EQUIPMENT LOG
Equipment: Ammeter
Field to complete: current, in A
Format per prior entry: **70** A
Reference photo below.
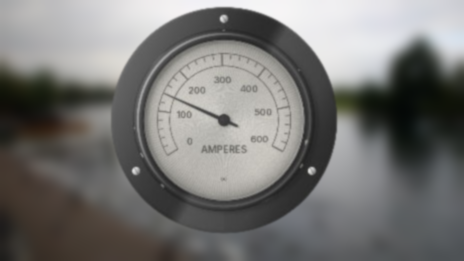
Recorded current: **140** A
